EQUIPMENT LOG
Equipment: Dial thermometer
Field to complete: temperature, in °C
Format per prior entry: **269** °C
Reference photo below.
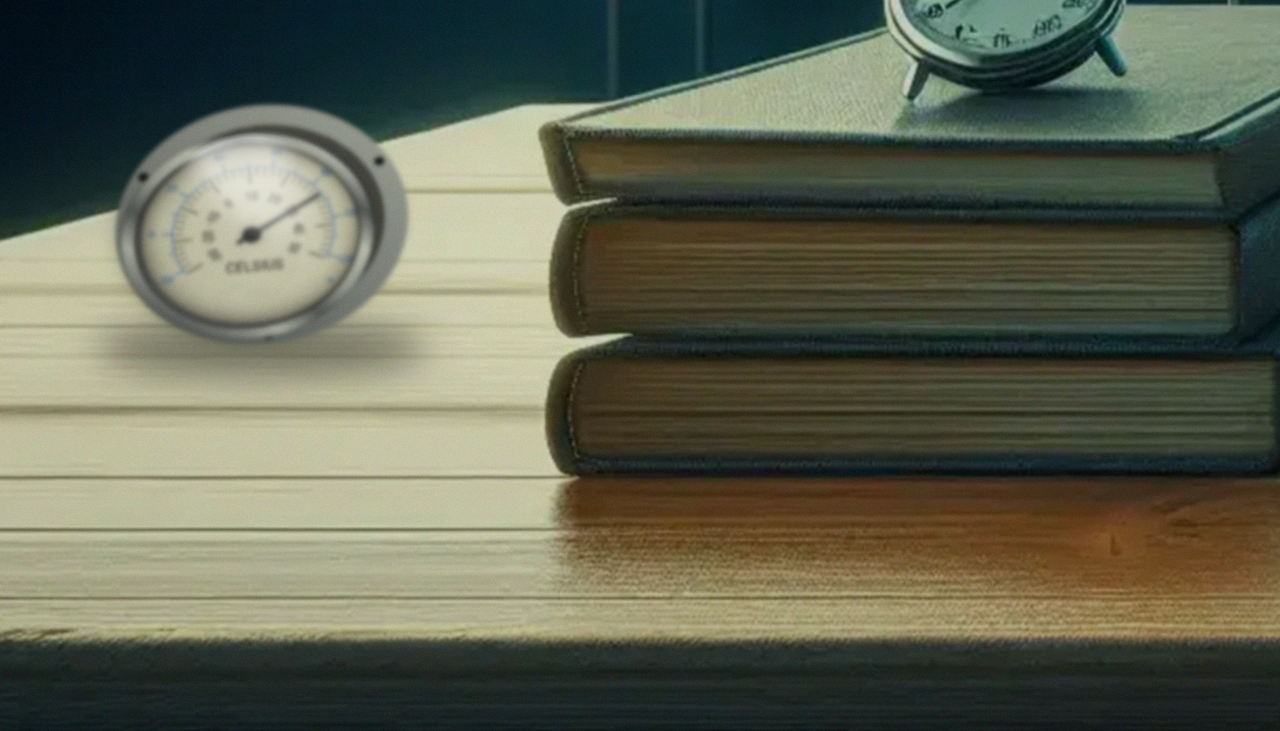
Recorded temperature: **30** °C
